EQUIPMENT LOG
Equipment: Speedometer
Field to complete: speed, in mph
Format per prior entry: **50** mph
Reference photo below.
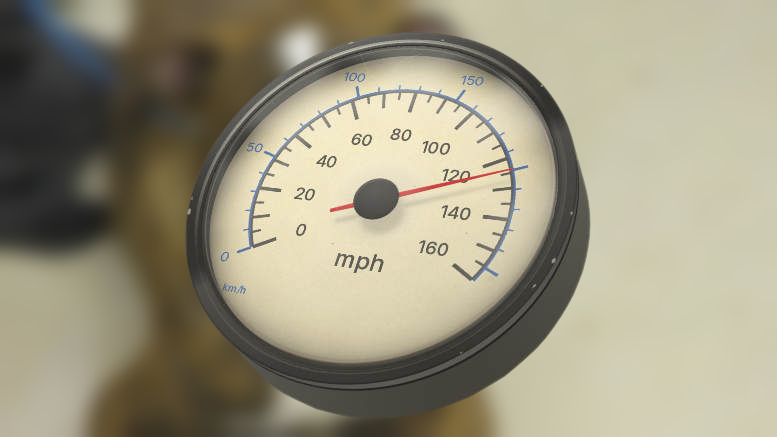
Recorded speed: **125** mph
